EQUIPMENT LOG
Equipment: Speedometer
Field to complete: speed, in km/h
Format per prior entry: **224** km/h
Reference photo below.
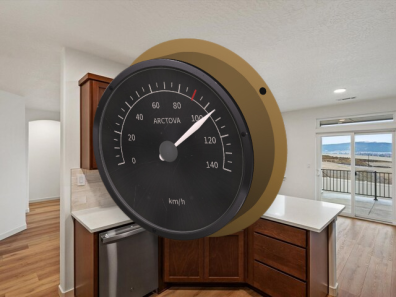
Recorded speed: **105** km/h
